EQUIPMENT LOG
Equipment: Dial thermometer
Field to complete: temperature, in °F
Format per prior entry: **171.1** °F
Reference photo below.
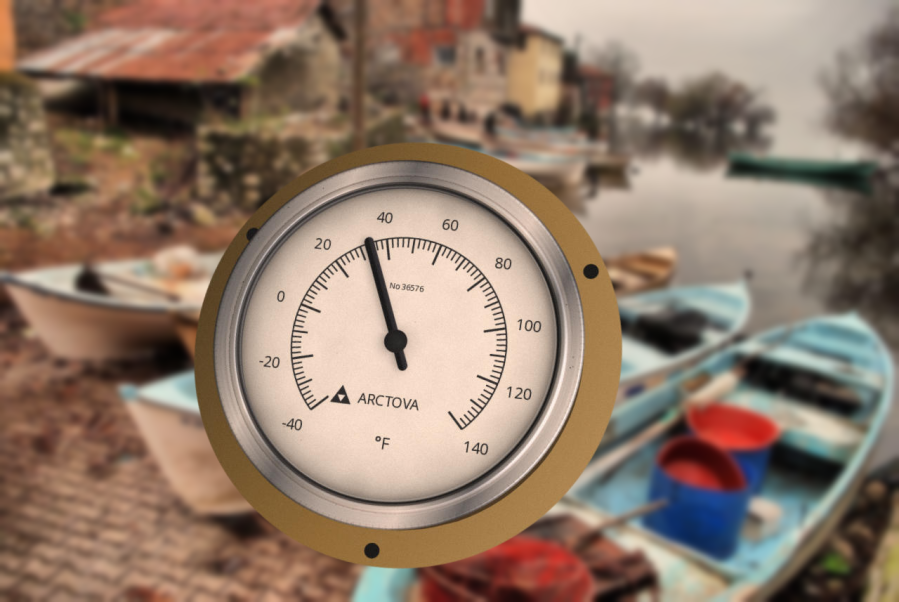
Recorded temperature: **34** °F
